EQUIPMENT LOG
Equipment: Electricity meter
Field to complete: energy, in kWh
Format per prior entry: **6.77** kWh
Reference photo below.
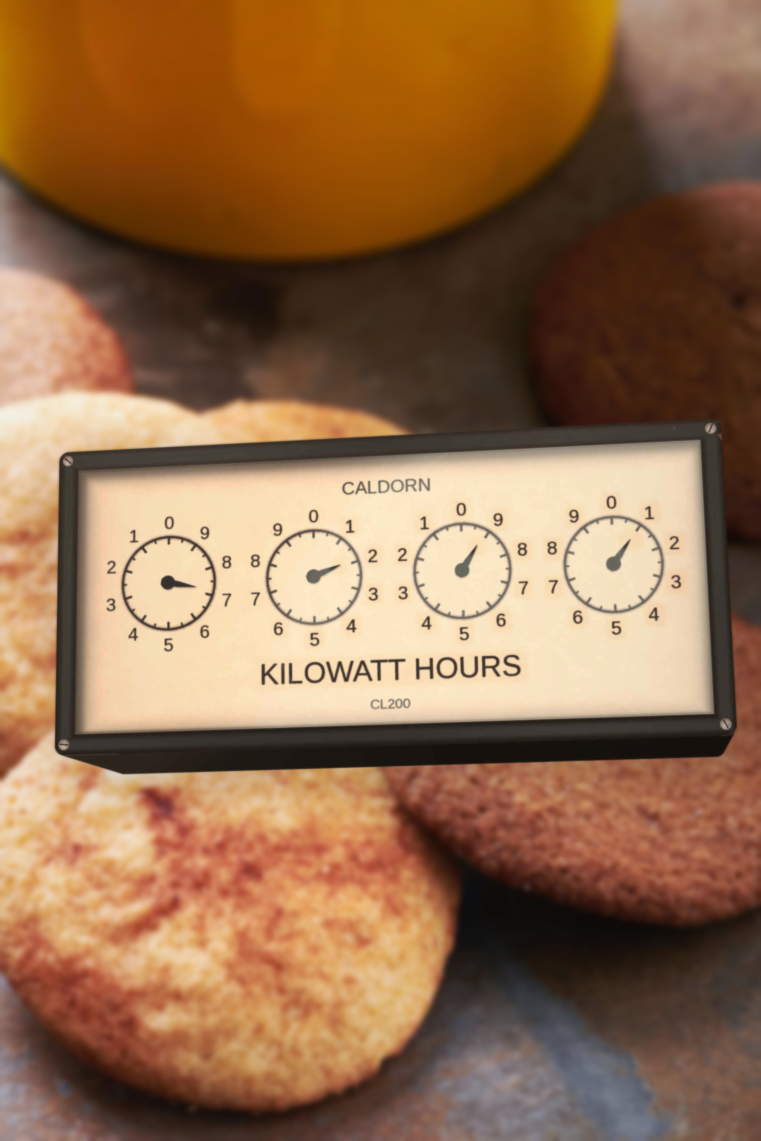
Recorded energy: **7191** kWh
